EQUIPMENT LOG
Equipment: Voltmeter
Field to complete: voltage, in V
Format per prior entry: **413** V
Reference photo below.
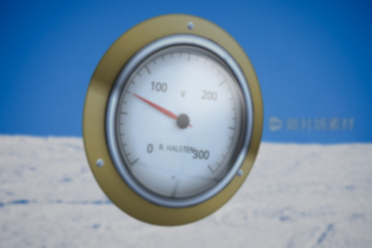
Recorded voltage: **70** V
